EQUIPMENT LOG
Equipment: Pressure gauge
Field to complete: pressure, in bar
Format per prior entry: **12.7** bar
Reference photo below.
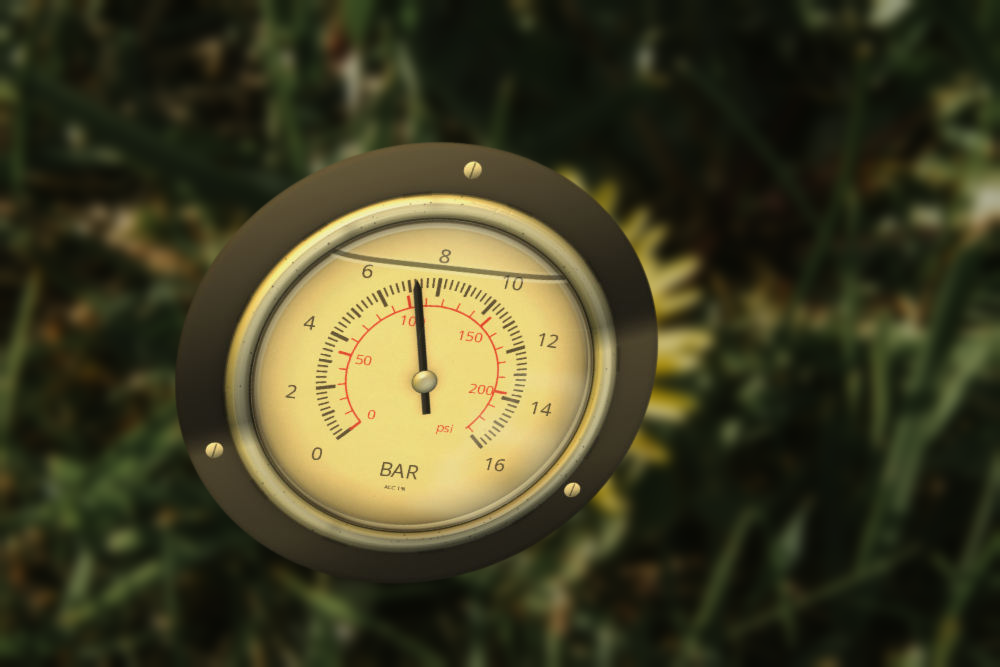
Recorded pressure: **7.2** bar
